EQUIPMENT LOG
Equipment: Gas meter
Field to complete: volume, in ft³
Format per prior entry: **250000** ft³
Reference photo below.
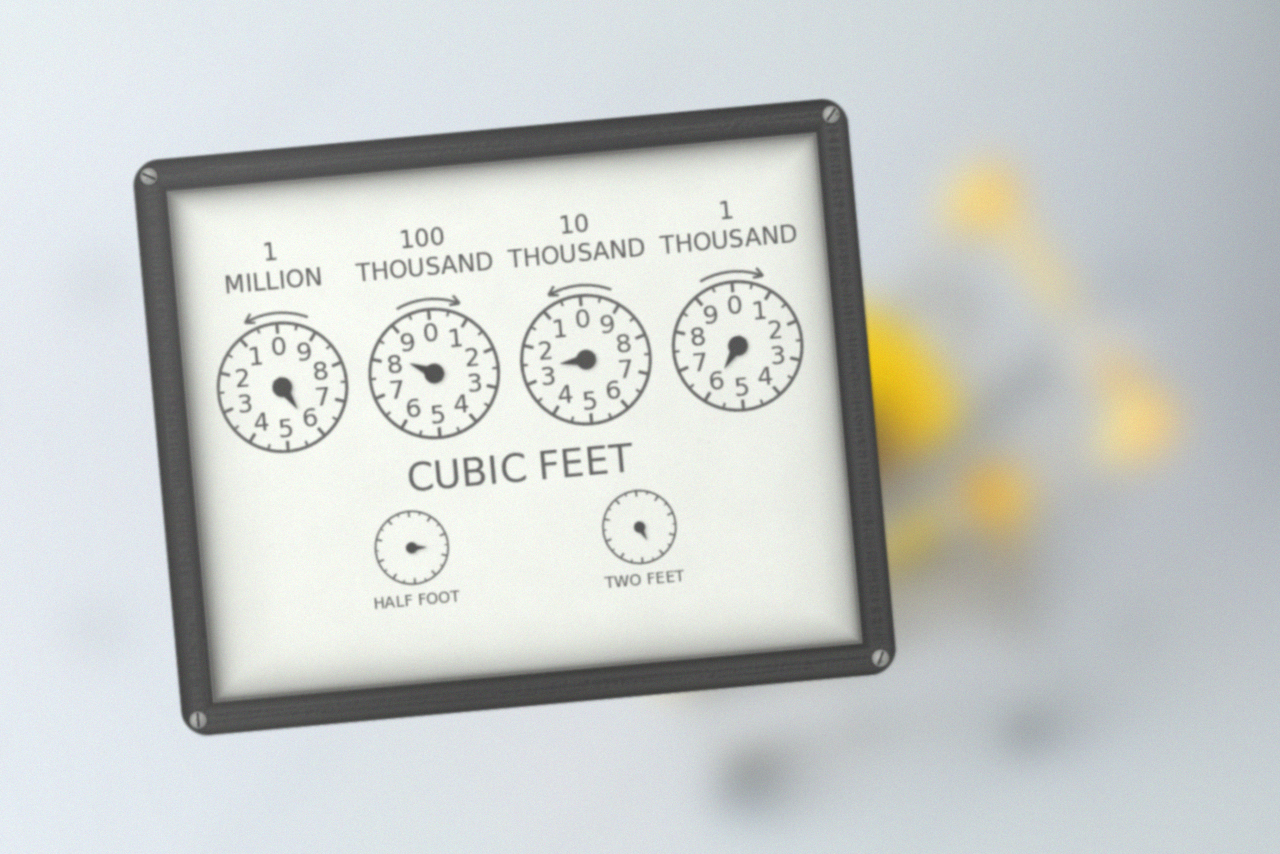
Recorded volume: **582600** ft³
